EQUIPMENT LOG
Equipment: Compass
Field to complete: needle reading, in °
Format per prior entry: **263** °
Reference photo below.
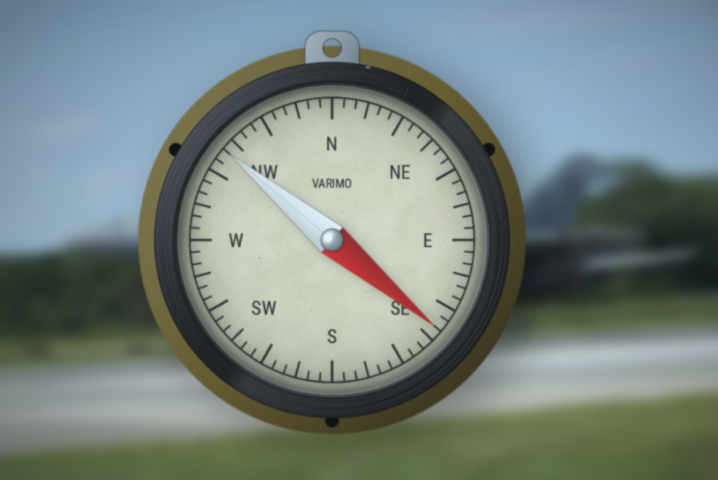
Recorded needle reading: **130** °
